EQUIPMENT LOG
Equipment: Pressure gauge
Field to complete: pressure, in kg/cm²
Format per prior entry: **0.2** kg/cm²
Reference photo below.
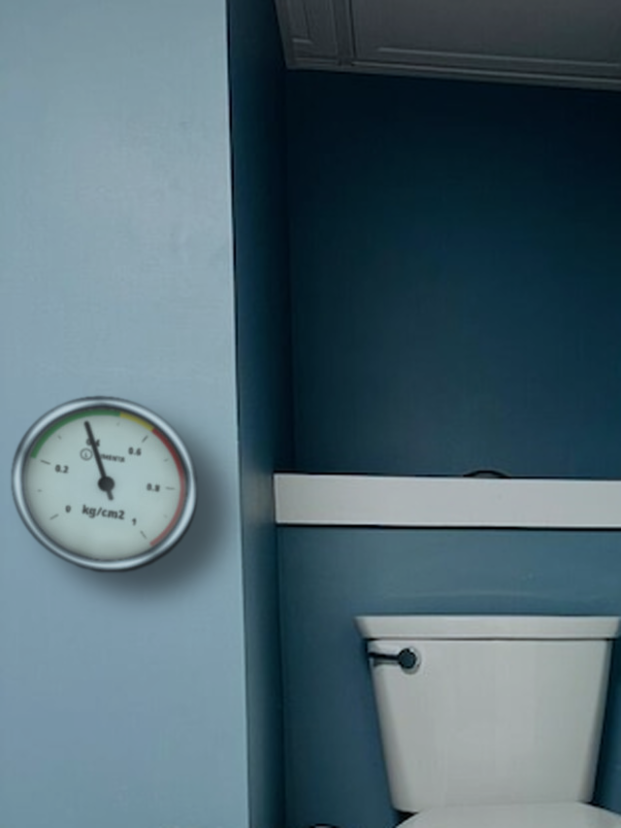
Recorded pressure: **0.4** kg/cm²
